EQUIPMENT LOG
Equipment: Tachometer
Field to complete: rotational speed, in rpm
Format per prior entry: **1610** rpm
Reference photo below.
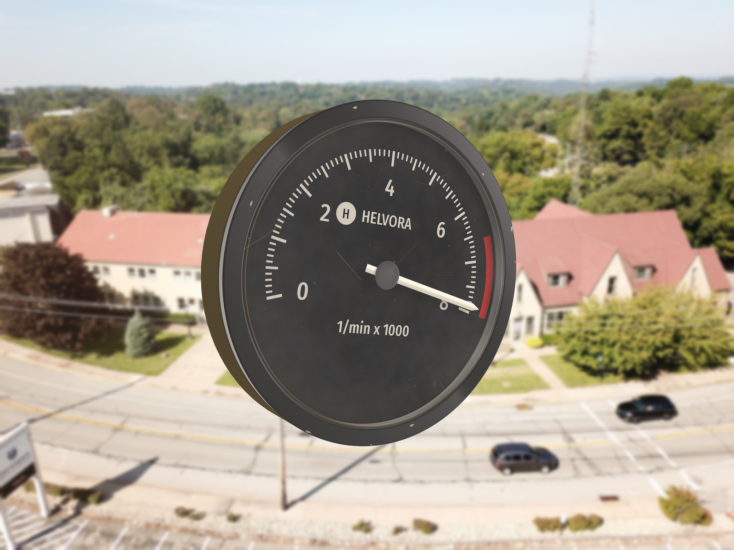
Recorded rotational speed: **7900** rpm
